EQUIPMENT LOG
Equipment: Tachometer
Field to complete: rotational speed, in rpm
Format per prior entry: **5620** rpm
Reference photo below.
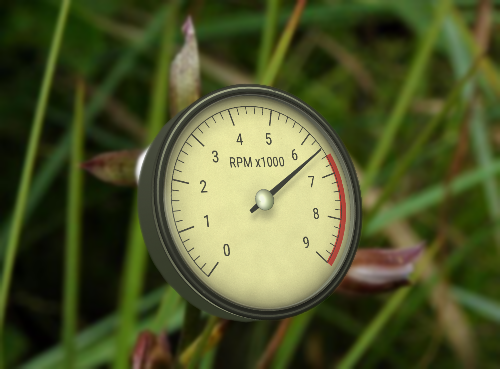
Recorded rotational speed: **6400** rpm
